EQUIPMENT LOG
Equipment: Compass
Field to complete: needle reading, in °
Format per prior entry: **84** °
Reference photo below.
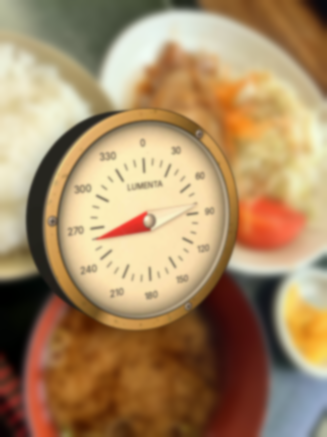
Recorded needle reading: **260** °
